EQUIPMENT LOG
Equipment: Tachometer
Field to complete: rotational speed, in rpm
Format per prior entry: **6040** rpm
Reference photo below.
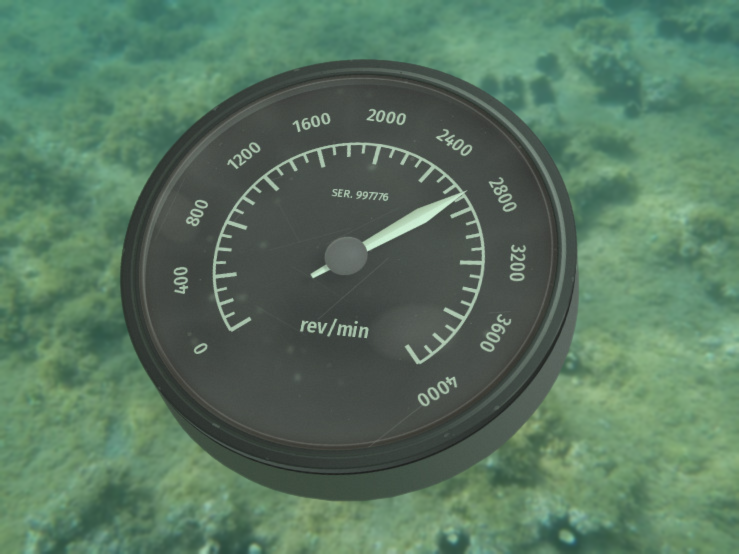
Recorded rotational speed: **2700** rpm
